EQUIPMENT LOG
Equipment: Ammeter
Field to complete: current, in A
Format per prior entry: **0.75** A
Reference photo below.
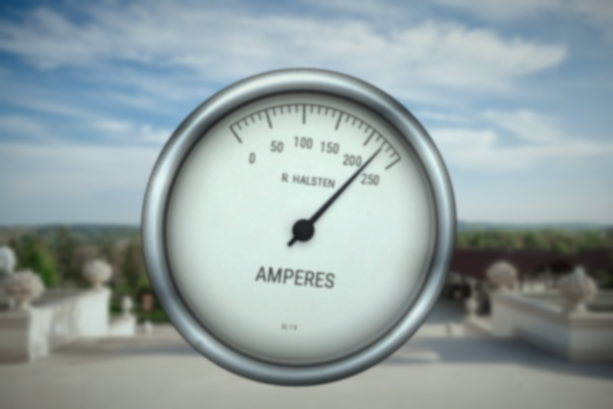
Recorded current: **220** A
